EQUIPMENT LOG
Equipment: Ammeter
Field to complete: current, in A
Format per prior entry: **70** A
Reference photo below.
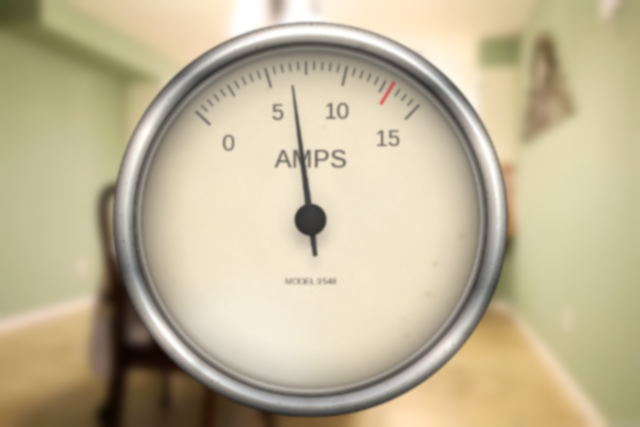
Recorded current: **6.5** A
